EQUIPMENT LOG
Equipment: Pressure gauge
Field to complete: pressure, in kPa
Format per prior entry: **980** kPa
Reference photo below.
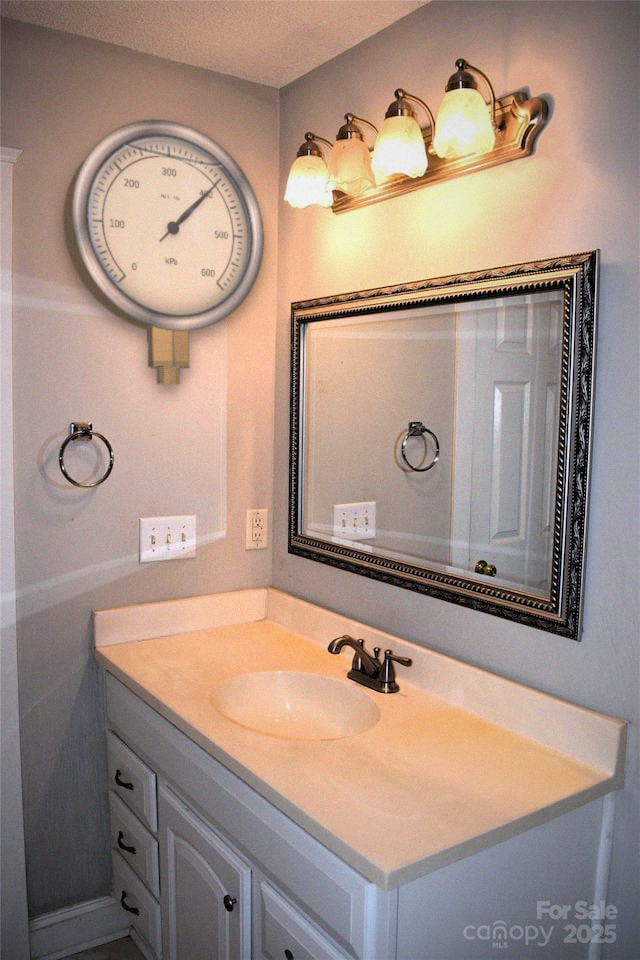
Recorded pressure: **400** kPa
